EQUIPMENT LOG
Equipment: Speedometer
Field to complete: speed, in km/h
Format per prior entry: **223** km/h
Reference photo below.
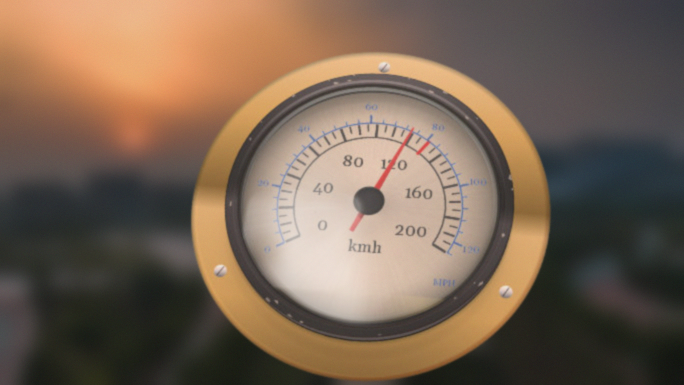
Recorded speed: **120** km/h
